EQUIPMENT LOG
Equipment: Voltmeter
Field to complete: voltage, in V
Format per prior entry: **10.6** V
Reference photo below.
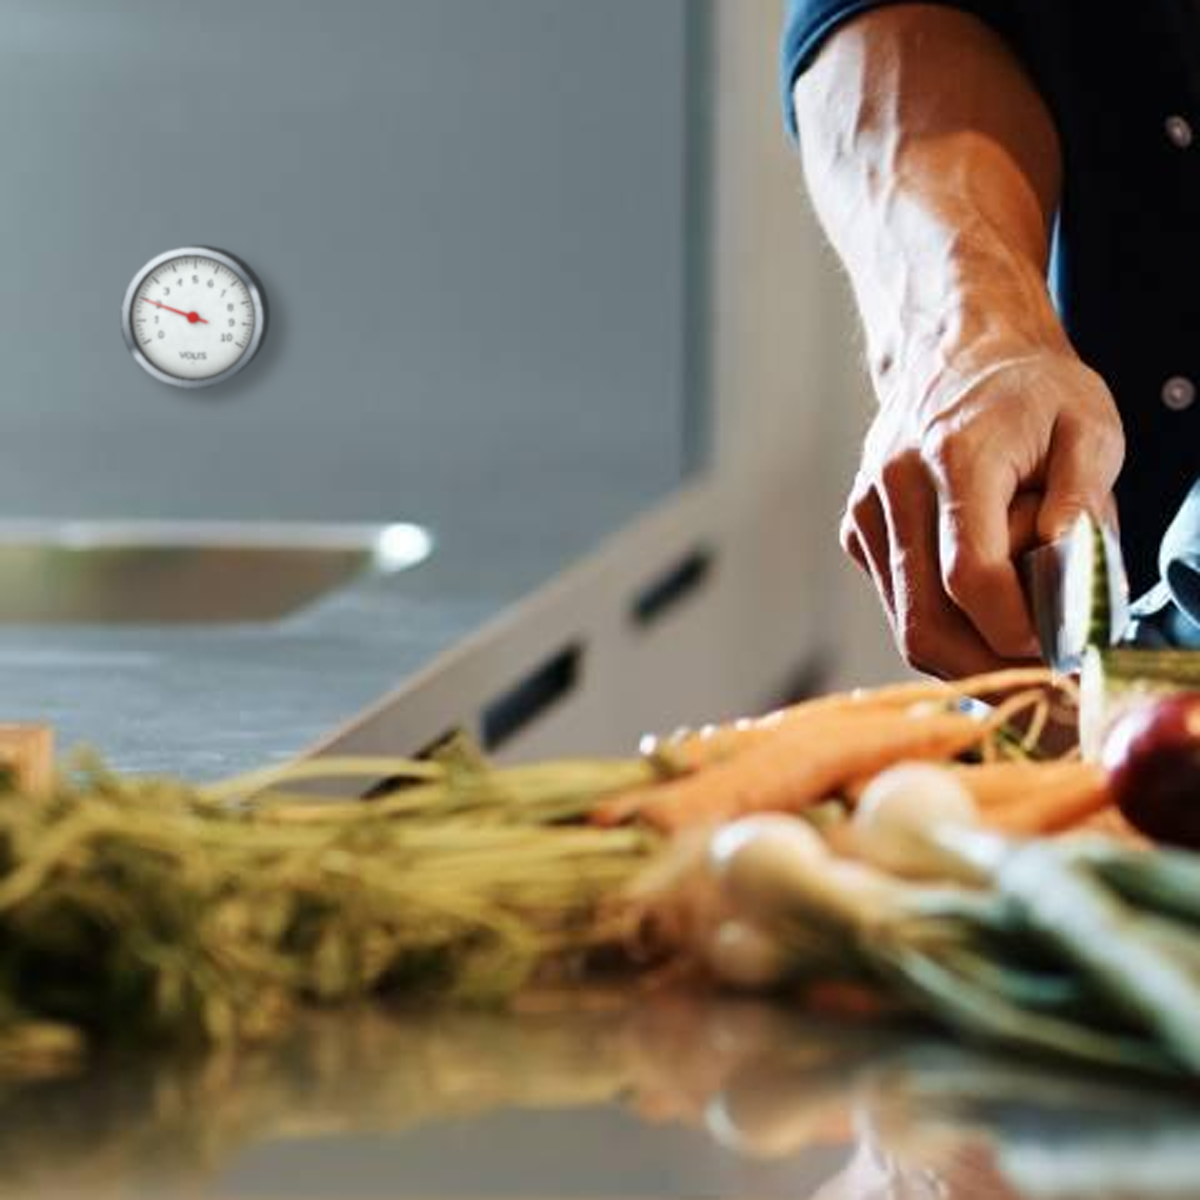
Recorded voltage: **2** V
